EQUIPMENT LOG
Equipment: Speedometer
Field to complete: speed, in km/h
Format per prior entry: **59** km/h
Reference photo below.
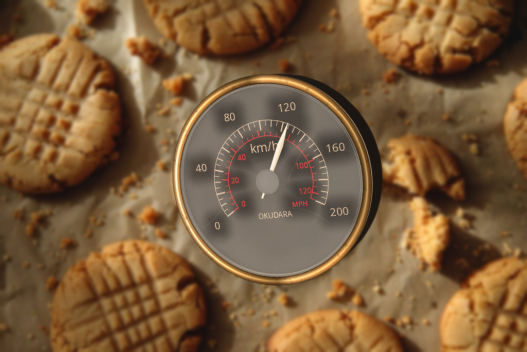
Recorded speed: **125** km/h
